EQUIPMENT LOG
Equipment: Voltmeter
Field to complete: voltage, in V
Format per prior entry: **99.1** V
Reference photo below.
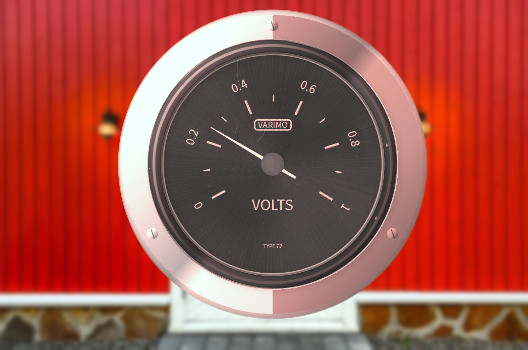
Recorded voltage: **0.25** V
